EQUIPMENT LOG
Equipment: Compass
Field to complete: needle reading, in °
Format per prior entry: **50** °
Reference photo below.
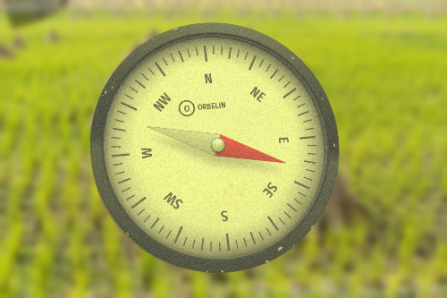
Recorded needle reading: **110** °
